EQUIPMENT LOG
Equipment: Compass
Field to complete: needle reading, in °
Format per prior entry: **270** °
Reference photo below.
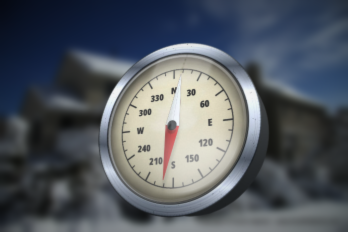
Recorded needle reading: **190** °
